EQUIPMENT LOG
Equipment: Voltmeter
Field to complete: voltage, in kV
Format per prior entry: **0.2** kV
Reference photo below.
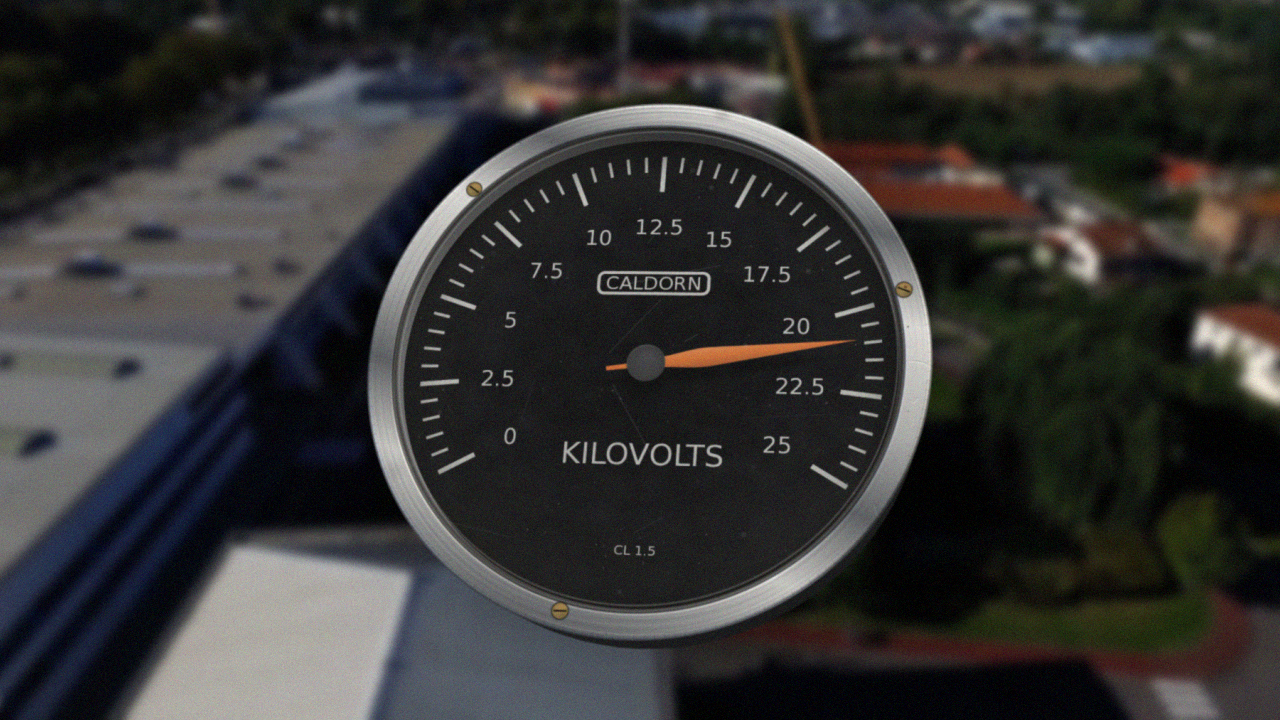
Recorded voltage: **21** kV
